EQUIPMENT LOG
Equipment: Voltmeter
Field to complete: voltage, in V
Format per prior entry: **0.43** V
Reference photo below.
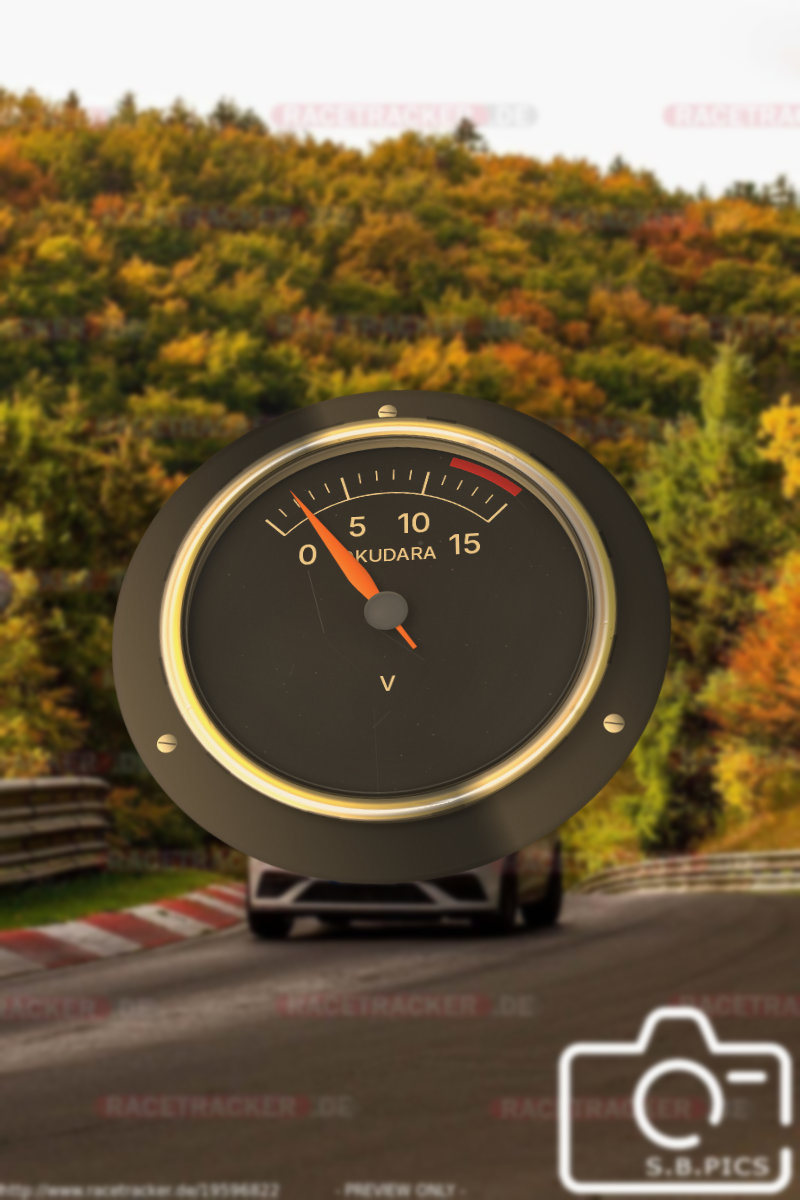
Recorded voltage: **2** V
